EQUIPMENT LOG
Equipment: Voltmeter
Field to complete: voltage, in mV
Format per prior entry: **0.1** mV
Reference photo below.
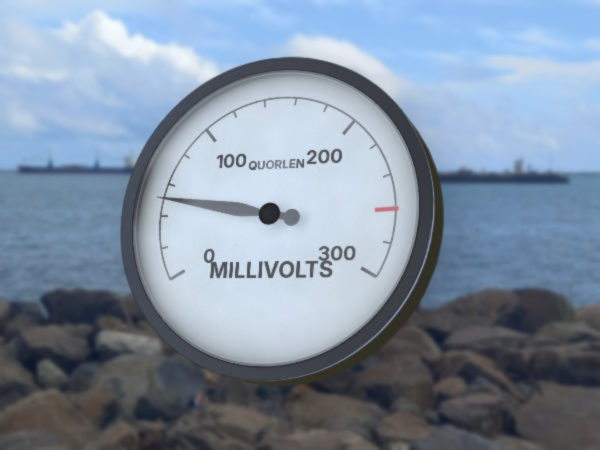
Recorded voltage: **50** mV
